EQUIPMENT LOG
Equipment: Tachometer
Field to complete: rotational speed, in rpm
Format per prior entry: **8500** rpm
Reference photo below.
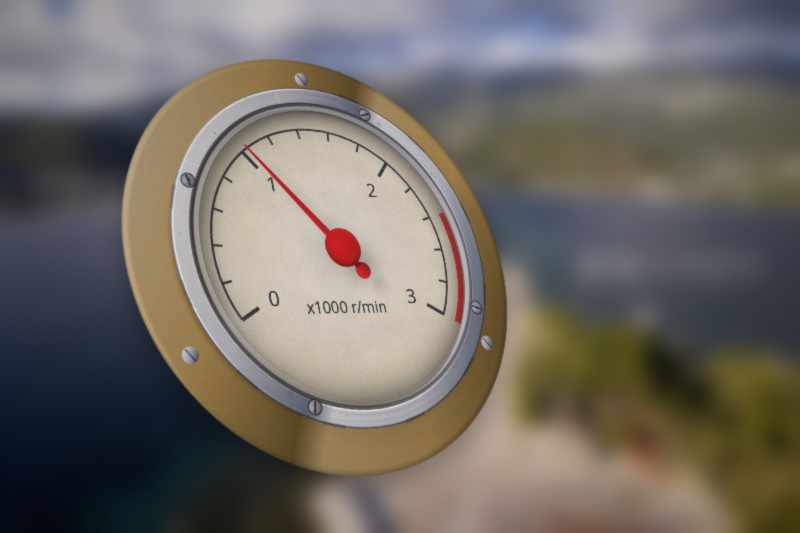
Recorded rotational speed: **1000** rpm
